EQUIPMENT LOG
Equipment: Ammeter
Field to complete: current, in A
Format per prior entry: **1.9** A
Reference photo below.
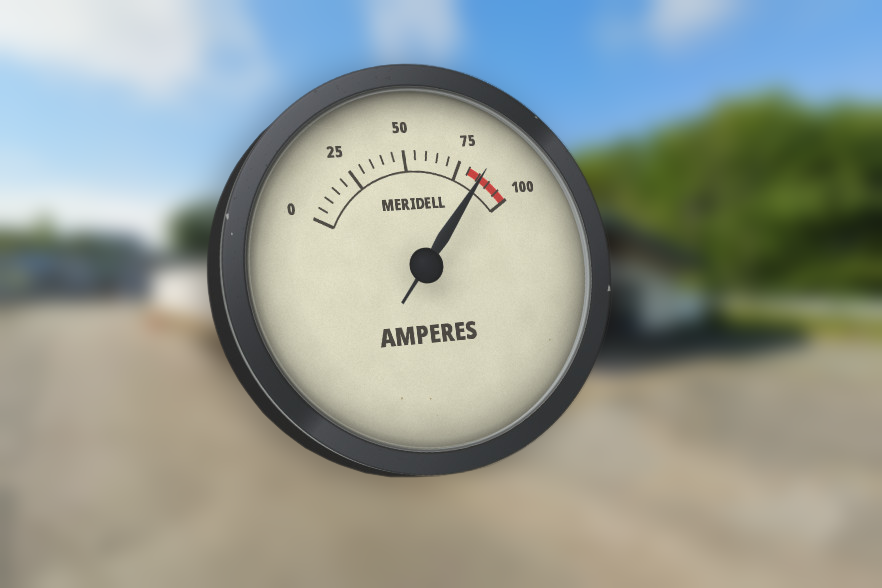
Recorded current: **85** A
